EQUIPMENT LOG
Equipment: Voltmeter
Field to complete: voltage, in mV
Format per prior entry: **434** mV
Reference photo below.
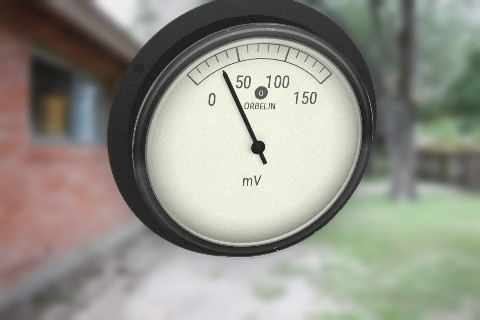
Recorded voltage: **30** mV
